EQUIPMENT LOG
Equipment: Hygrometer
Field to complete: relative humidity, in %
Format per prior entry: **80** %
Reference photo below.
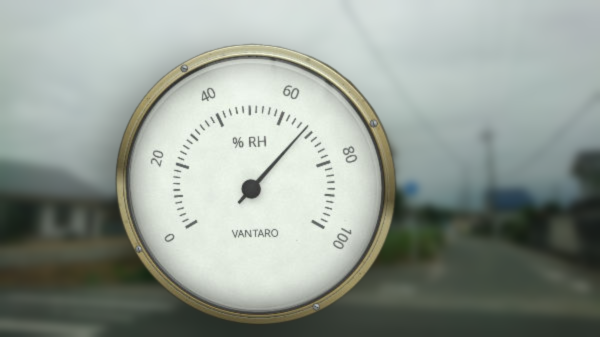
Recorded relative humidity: **68** %
